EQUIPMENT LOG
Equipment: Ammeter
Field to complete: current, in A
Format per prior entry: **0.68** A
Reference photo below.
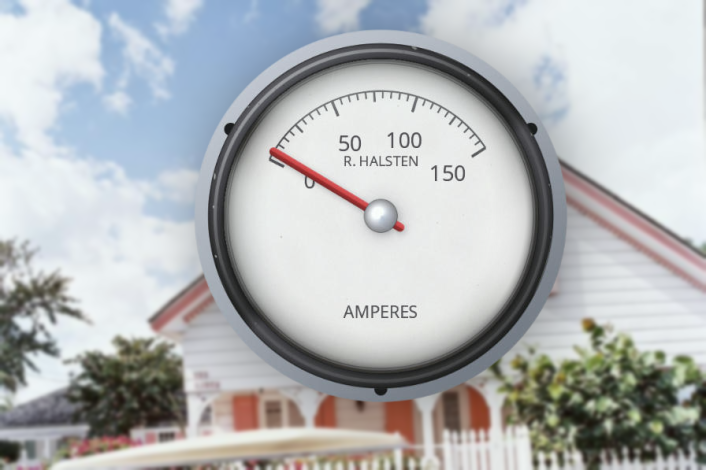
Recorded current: **5** A
